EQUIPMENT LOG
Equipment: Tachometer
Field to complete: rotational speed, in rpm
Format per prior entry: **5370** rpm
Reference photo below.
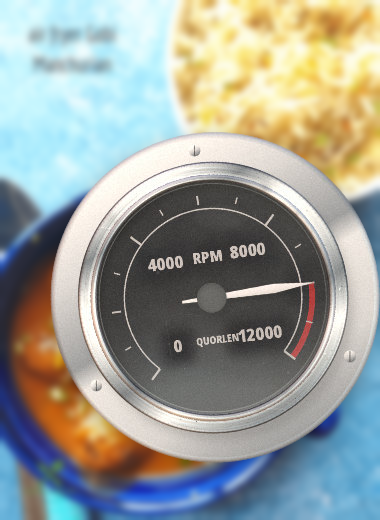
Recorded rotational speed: **10000** rpm
